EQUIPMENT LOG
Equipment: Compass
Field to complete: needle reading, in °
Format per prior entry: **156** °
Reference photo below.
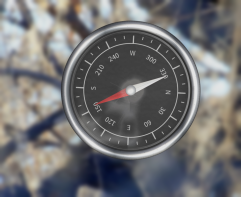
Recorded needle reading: **155** °
